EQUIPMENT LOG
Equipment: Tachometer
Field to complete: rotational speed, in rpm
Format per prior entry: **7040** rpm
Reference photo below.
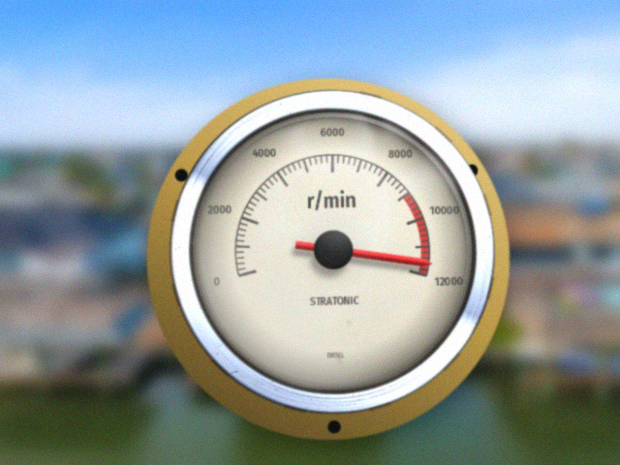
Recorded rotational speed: **11600** rpm
